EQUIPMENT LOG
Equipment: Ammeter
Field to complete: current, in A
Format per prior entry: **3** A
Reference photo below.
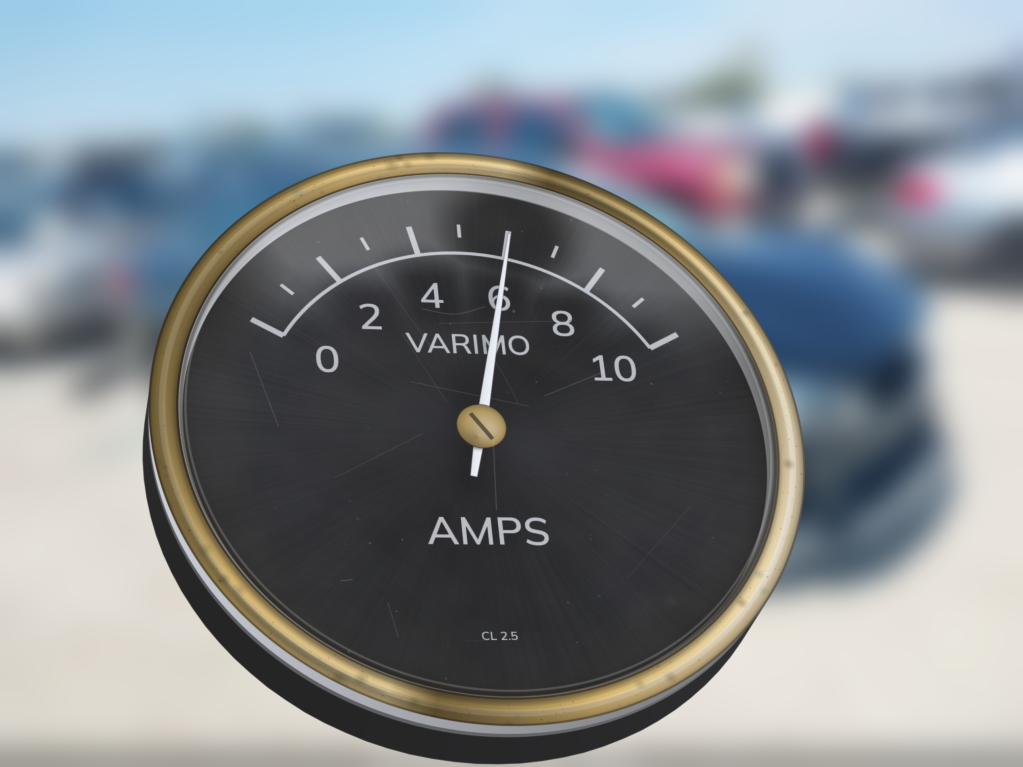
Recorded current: **6** A
